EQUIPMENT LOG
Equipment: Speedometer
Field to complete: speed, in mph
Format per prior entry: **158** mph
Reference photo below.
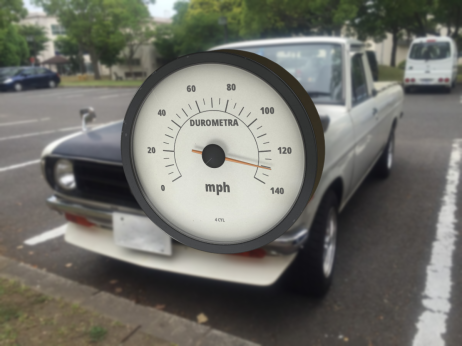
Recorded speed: **130** mph
